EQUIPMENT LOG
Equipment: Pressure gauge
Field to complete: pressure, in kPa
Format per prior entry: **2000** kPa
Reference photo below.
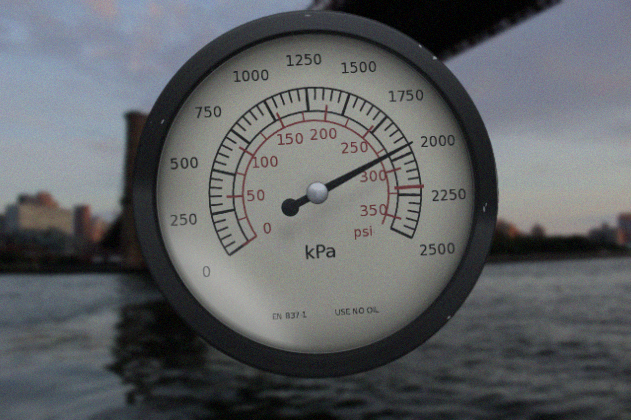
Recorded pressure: **1950** kPa
